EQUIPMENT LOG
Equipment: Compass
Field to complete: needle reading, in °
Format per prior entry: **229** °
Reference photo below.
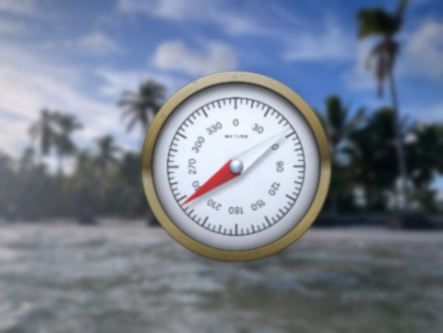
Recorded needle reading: **235** °
